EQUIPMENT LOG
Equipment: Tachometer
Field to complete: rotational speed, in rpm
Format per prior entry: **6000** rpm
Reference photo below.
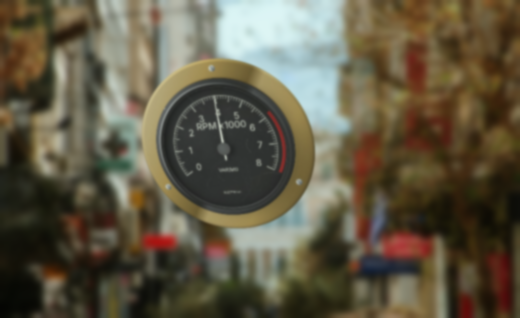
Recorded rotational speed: **4000** rpm
